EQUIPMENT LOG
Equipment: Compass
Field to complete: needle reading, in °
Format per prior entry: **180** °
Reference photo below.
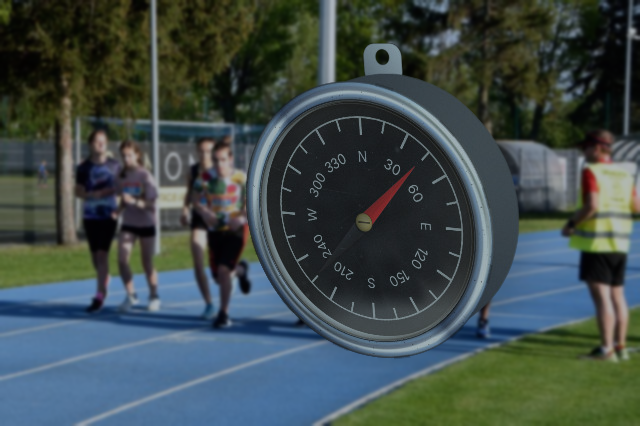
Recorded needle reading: **45** °
